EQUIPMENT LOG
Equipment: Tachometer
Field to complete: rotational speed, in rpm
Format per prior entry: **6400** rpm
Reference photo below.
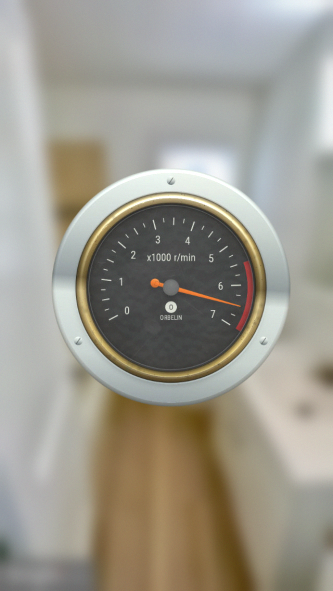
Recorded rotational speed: **6500** rpm
